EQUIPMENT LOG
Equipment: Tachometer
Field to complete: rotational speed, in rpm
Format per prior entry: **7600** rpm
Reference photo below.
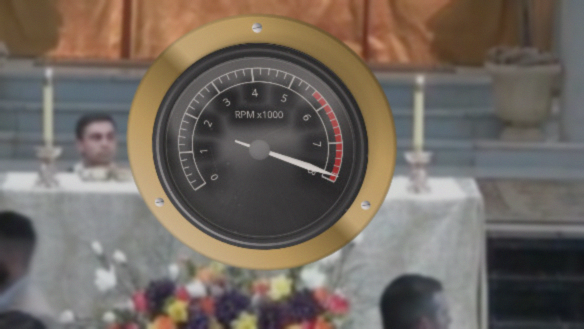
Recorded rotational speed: **7800** rpm
